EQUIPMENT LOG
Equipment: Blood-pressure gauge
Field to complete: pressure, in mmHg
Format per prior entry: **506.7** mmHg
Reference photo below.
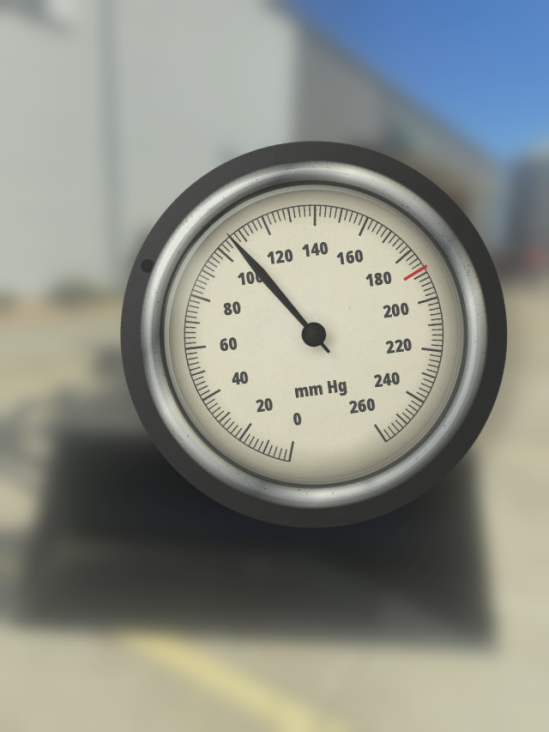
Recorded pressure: **106** mmHg
